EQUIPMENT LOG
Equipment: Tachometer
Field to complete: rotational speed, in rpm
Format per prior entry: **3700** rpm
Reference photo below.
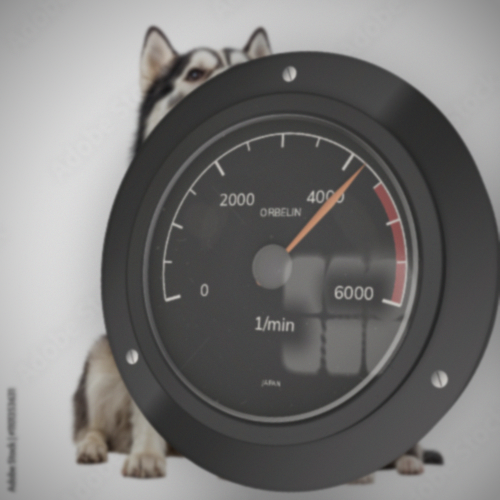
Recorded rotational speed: **4250** rpm
